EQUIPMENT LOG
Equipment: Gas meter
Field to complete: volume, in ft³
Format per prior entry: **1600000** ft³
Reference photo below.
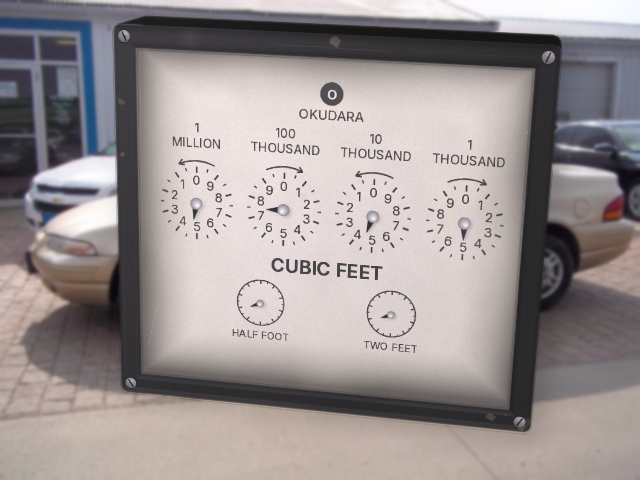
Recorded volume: **474500** ft³
